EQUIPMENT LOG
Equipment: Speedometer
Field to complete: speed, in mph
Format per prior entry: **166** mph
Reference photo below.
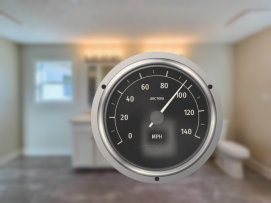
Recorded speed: **95** mph
